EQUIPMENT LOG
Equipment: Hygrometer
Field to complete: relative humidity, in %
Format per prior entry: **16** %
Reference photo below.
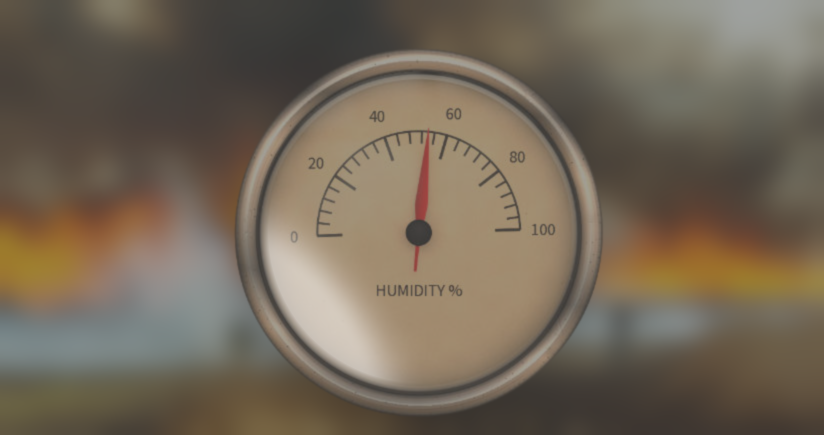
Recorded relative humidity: **54** %
